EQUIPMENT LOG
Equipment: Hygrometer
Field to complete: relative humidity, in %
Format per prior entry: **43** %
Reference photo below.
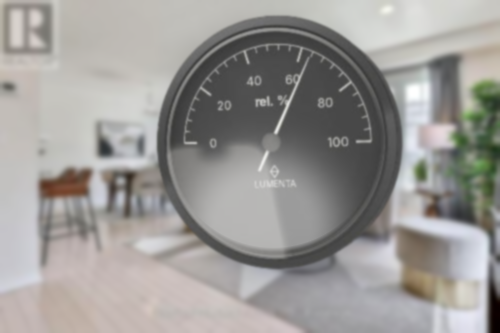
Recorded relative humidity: **64** %
